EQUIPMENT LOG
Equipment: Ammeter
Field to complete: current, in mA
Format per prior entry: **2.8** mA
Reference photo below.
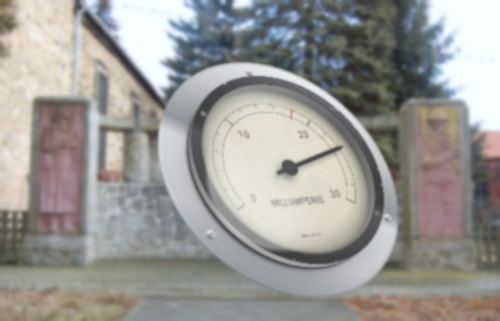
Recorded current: **24** mA
